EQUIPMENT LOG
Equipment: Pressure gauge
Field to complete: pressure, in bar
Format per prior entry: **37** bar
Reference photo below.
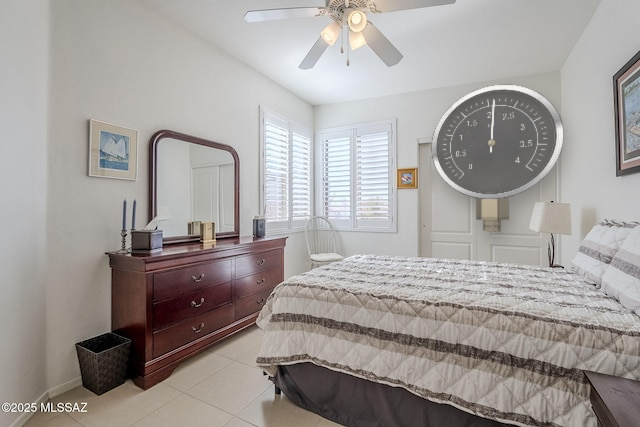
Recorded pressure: **2.1** bar
